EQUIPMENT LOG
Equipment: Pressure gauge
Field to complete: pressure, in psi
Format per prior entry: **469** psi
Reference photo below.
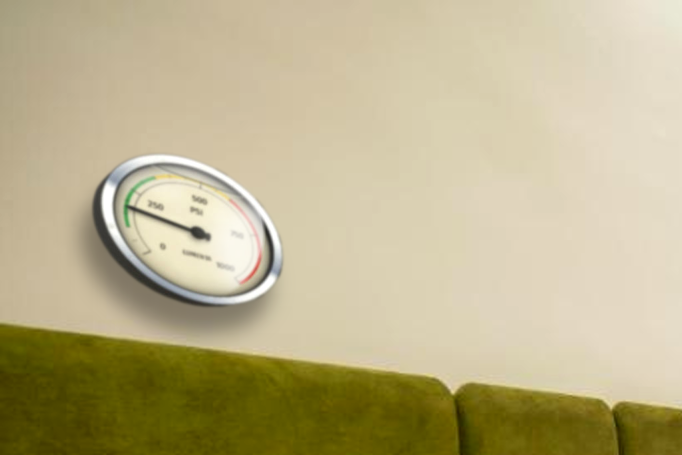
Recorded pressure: **175** psi
